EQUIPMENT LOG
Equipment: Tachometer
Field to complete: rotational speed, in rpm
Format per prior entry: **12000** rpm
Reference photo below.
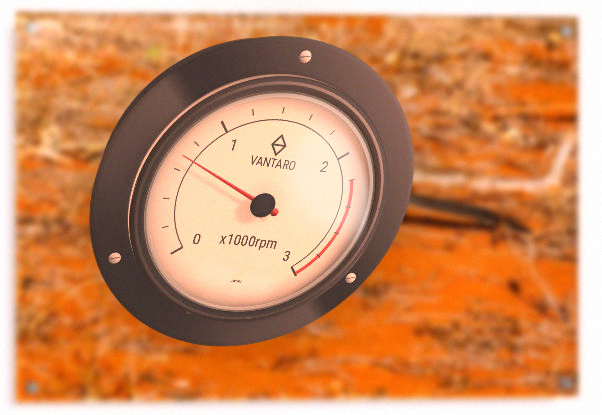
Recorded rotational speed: **700** rpm
